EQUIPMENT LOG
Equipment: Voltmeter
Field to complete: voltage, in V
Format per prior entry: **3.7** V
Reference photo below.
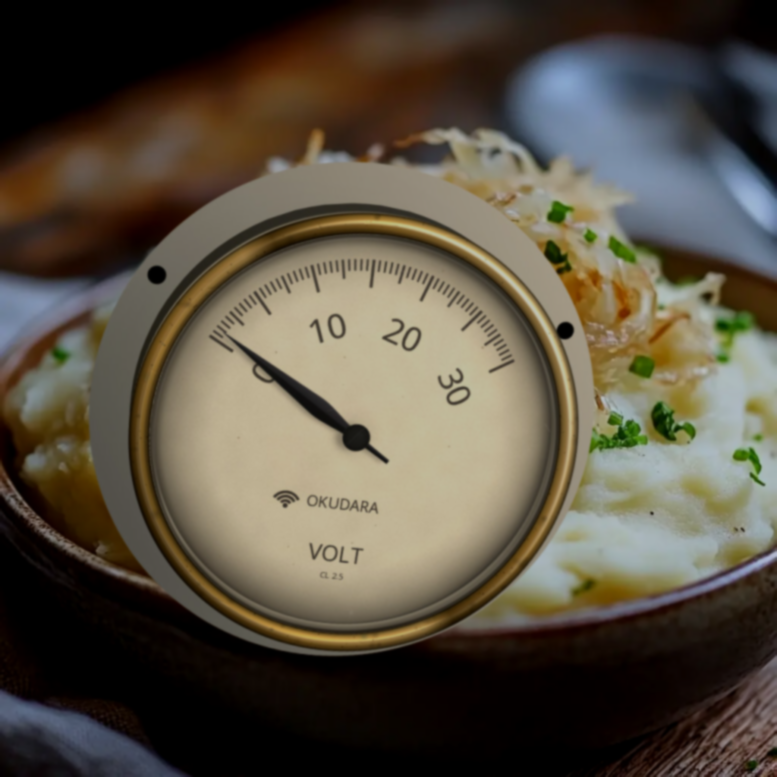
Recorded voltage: **1** V
